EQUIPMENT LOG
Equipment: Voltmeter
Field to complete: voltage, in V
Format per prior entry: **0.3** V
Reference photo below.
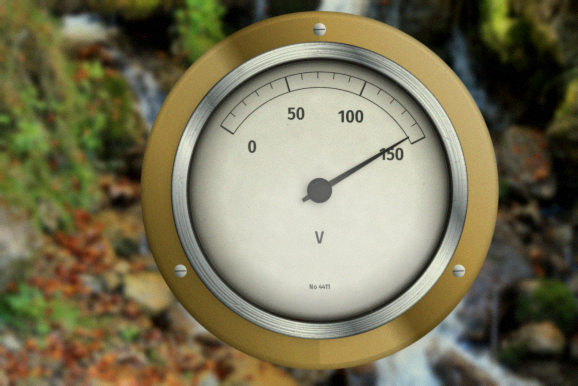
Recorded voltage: **145** V
